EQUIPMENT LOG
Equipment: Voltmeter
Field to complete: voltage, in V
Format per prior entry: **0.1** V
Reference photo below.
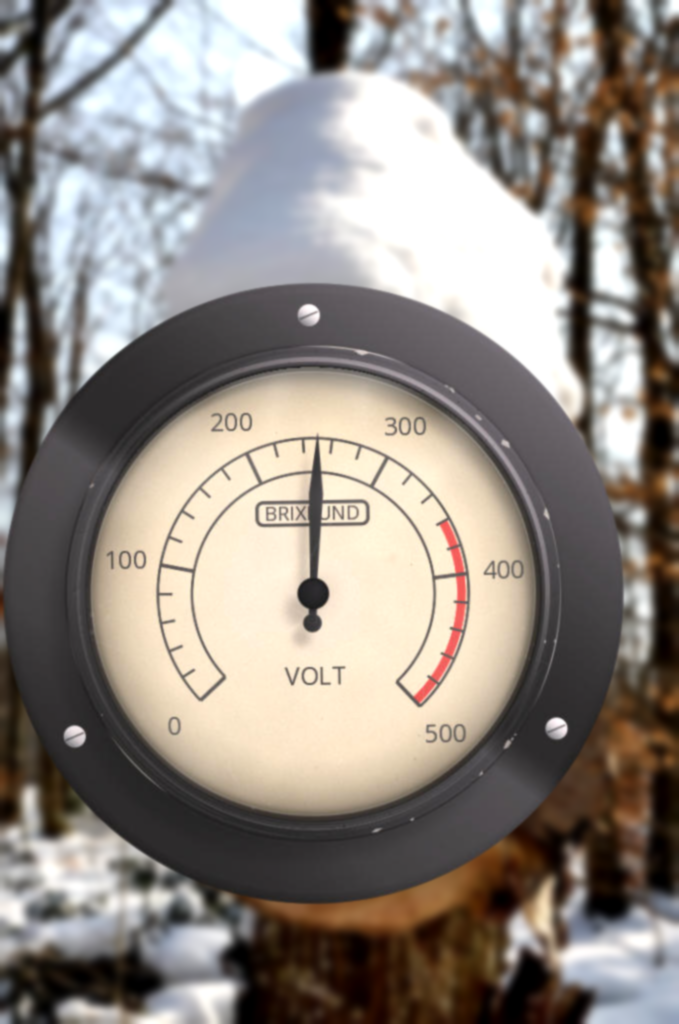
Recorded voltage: **250** V
